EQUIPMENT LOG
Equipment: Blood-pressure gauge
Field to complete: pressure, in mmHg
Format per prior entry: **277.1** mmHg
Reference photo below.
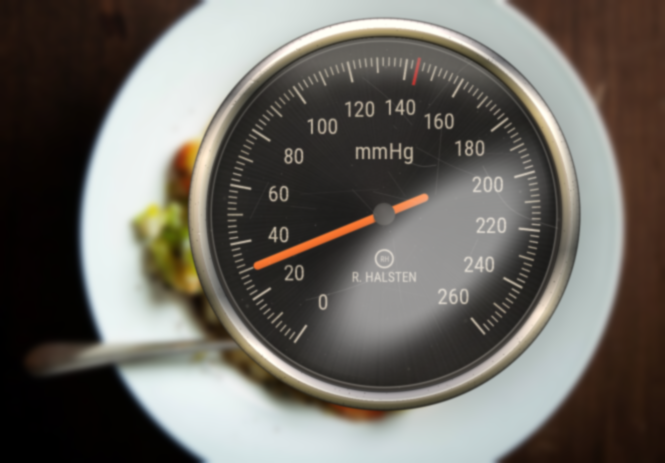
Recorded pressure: **30** mmHg
